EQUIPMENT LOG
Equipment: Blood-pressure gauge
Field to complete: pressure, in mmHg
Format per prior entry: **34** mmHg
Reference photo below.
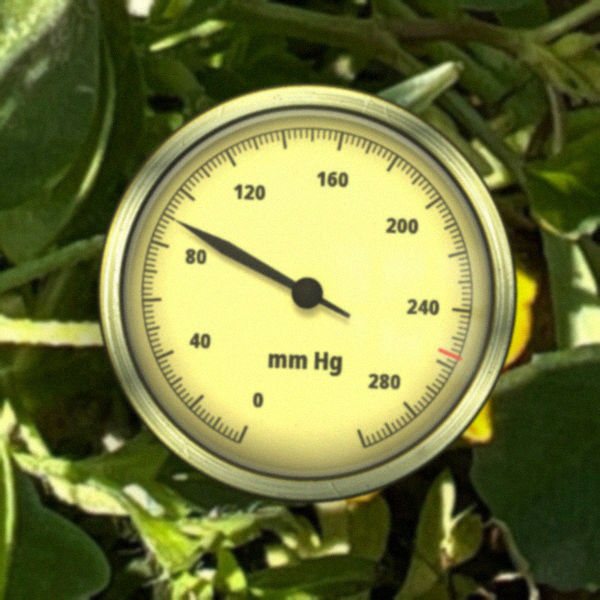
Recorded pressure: **90** mmHg
